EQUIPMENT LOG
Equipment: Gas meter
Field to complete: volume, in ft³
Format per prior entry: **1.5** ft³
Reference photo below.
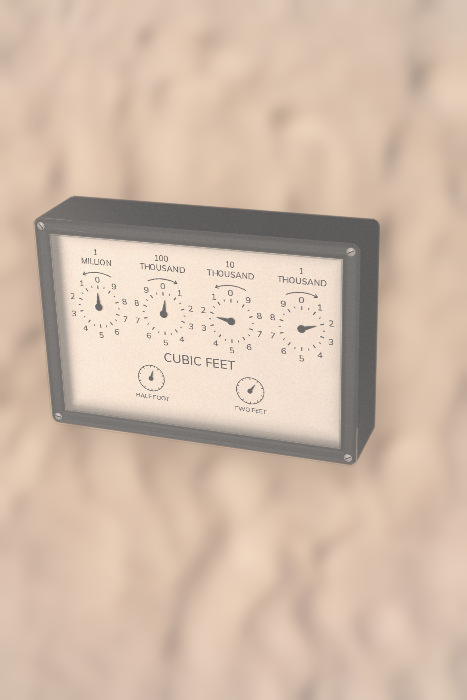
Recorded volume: **2200** ft³
